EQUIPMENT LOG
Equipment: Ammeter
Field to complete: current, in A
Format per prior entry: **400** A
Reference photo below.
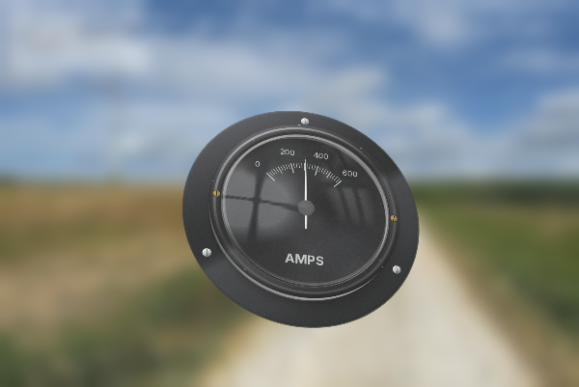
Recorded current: **300** A
